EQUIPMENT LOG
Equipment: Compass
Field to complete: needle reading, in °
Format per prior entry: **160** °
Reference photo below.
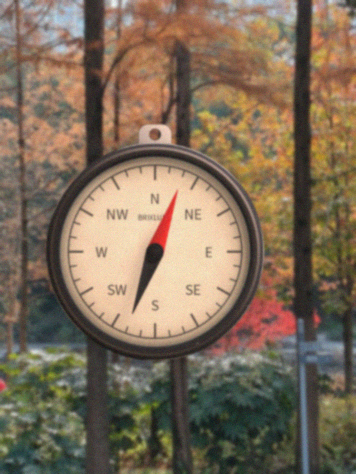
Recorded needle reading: **20** °
